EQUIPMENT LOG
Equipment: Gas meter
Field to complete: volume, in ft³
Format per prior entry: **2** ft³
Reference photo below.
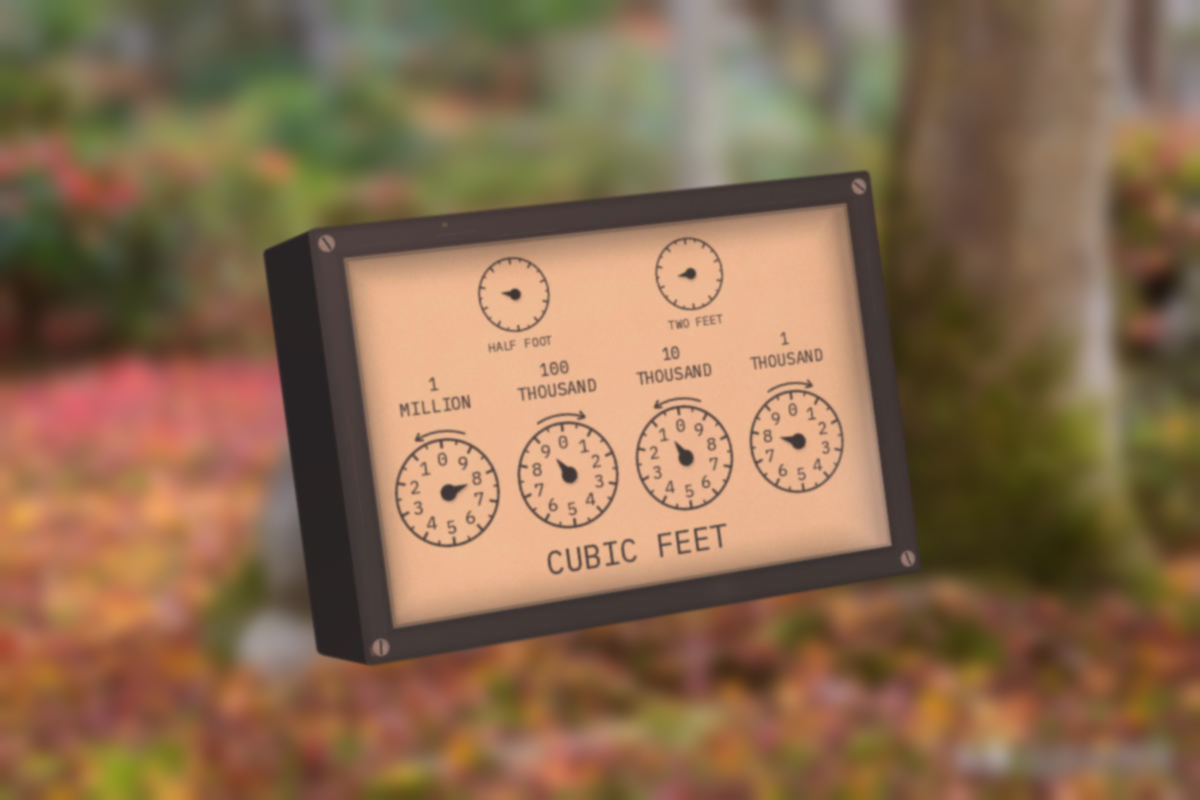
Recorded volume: **790800** ft³
